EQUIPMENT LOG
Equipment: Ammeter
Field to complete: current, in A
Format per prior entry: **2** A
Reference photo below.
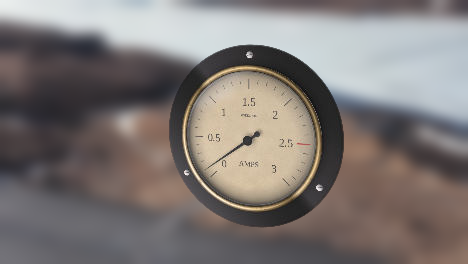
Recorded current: **0.1** A
